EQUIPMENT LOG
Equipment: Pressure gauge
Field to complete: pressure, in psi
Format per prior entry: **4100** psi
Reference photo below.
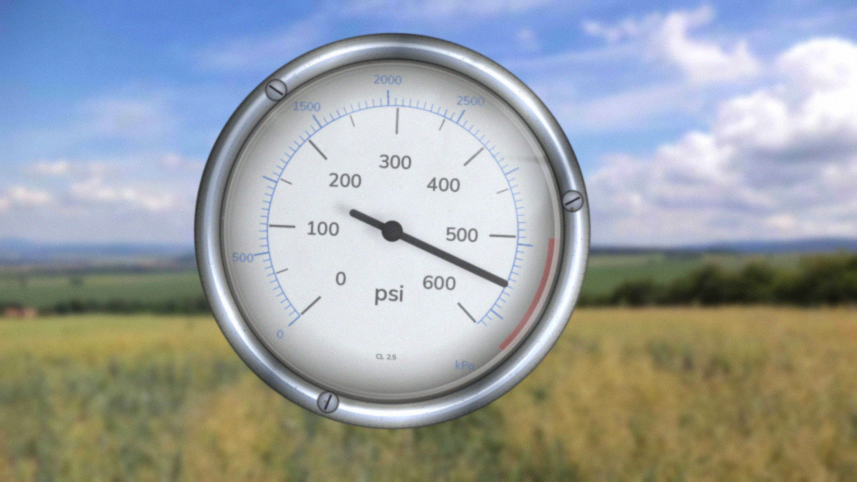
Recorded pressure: **550** psi
